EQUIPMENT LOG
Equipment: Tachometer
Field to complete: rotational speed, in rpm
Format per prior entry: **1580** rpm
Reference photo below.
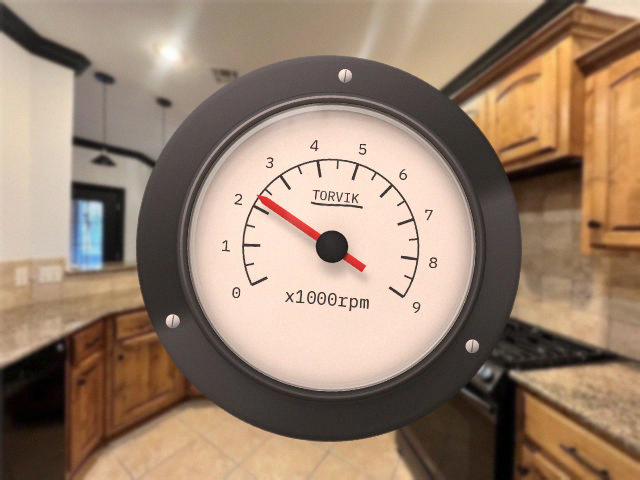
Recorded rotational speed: **2250** rpm
